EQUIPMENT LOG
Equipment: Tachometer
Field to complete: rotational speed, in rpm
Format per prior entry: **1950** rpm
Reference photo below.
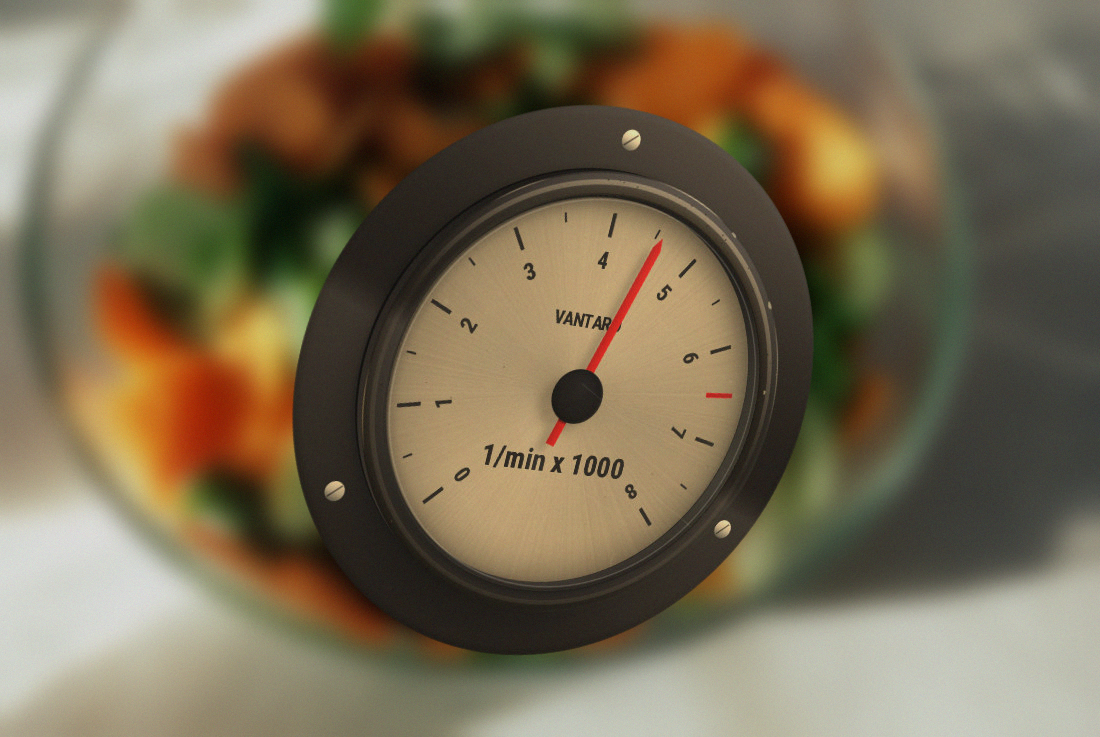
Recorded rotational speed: **4500** rpm
